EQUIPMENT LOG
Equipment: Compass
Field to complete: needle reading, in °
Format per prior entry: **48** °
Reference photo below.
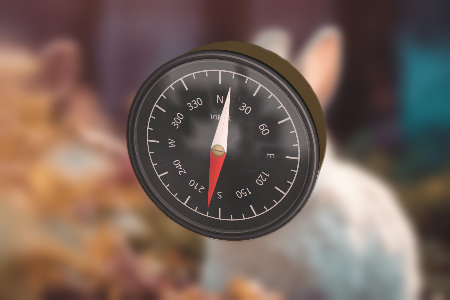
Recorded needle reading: **190** °
